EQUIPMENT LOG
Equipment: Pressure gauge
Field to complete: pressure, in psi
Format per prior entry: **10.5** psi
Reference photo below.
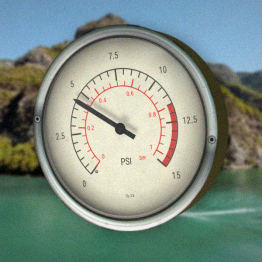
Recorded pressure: **4.5** psi
